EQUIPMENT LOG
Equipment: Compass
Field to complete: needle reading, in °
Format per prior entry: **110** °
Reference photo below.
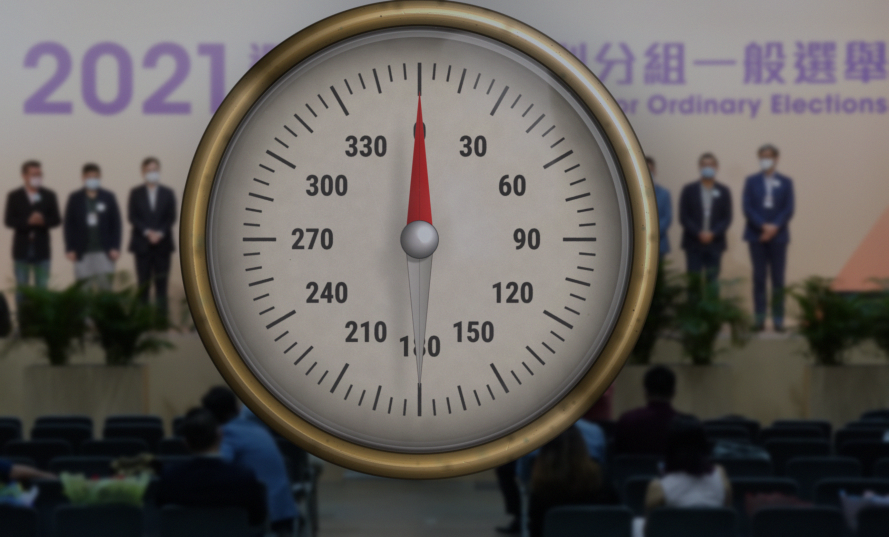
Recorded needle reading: **0** °
